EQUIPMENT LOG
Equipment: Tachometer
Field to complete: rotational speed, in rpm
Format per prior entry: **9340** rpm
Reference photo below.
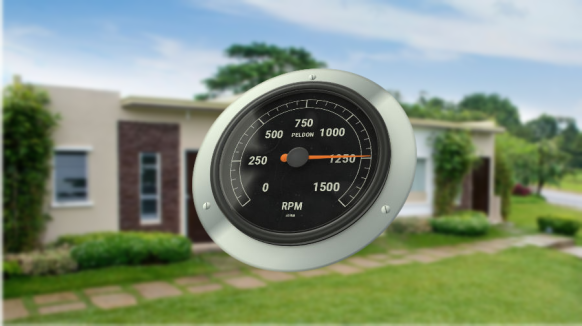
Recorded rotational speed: **1250** rpm
